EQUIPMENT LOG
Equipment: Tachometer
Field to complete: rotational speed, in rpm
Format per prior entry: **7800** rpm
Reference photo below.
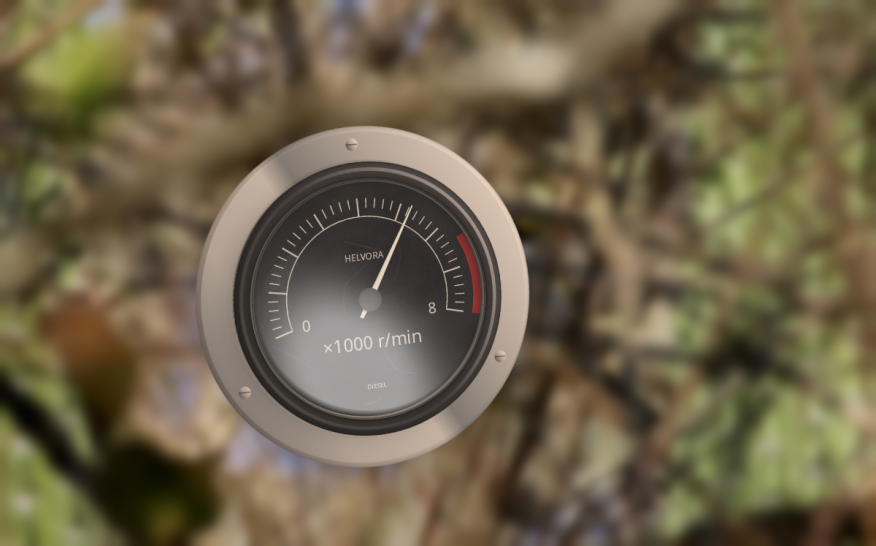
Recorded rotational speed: **5200** rpm
